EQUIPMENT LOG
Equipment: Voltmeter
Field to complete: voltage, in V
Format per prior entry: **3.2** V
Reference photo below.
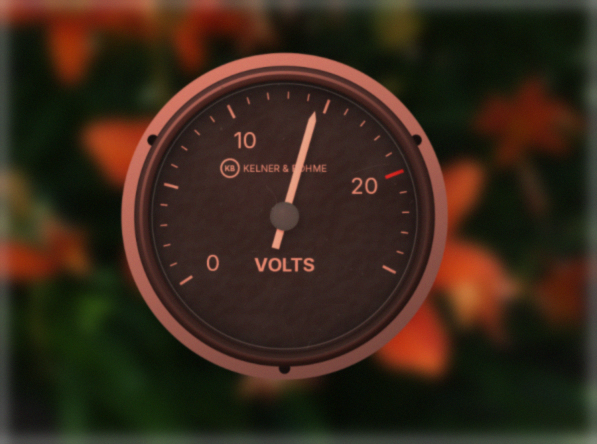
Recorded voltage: **14.5** V
